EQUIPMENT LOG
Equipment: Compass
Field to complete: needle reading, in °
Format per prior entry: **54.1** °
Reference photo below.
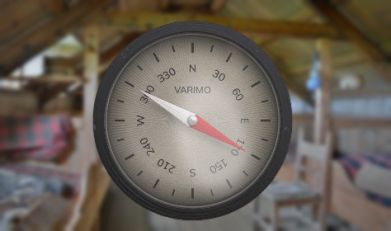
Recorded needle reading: **120** °
